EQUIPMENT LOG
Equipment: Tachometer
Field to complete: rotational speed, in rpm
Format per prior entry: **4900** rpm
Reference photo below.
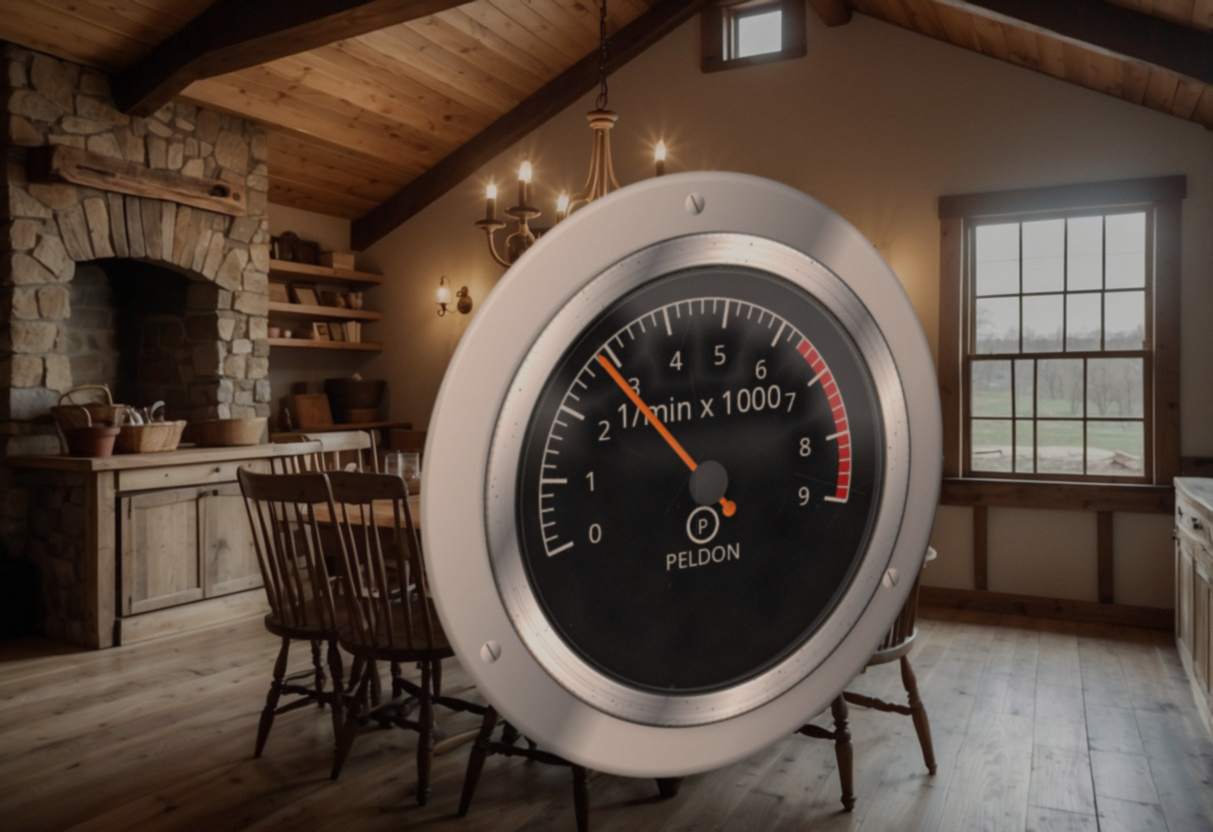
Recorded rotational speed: **2800** rpm
